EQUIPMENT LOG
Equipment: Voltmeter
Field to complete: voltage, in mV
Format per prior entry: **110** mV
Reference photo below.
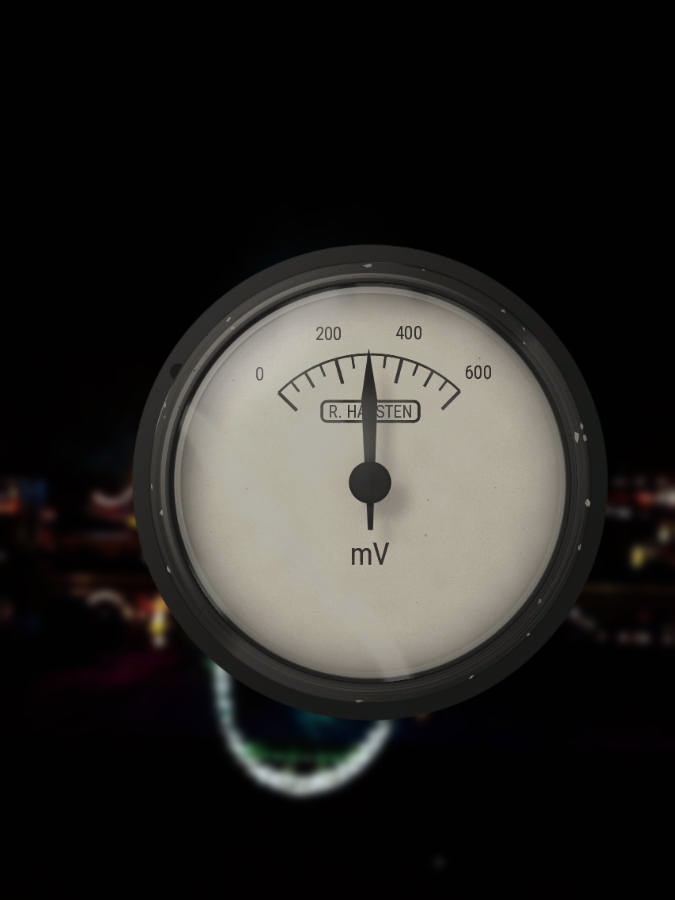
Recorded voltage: **300** mV
